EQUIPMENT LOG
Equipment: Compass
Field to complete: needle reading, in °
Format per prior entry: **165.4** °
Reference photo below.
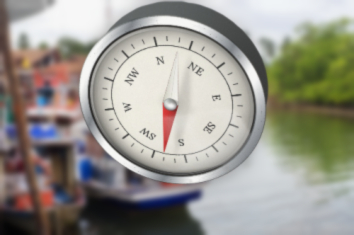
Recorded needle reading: **200** °
